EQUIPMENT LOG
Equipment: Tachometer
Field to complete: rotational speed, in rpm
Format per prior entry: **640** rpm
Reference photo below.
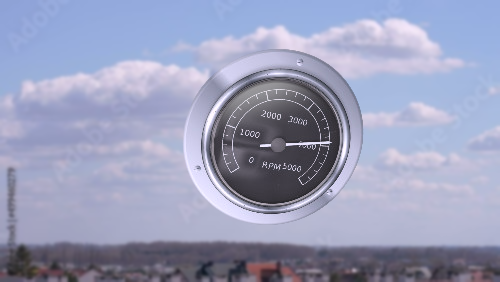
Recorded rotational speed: **3900** rpm
